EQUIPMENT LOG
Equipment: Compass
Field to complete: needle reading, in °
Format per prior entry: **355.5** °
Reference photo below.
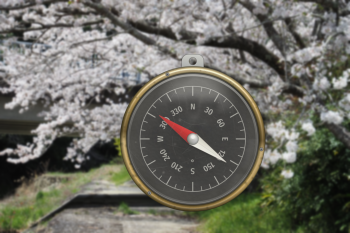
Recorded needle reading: **305** °
